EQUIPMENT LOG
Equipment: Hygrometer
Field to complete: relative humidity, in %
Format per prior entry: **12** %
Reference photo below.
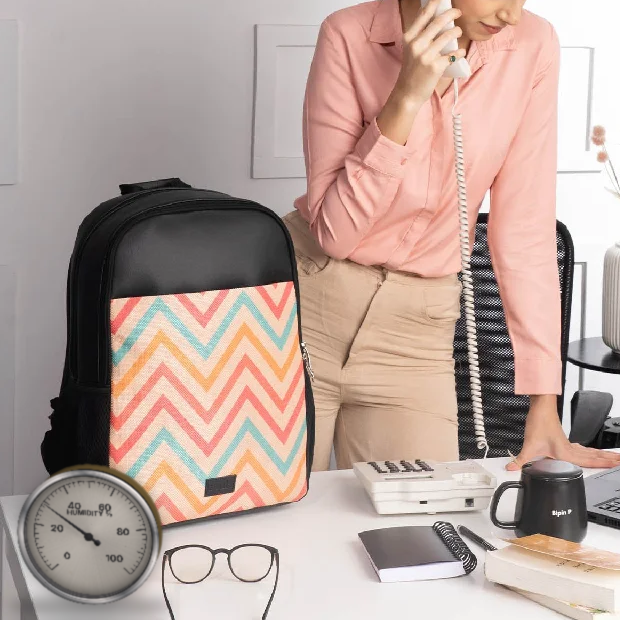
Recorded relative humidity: **30** %
